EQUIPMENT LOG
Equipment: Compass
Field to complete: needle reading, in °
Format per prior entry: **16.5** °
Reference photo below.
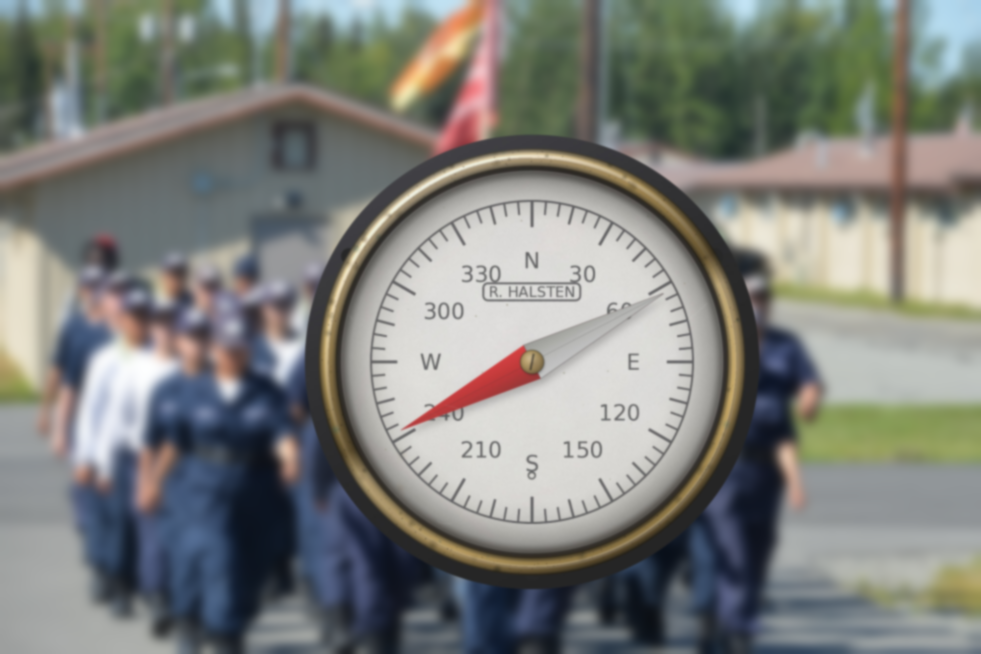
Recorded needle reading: **242.5** °
